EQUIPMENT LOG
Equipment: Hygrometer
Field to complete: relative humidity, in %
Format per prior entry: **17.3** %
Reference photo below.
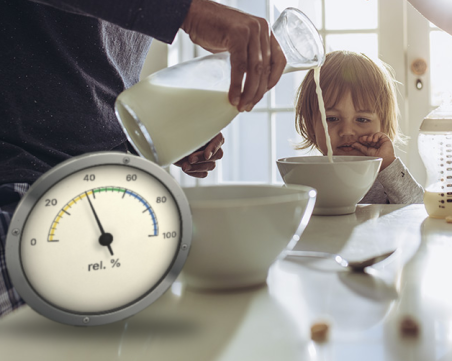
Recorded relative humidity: **36** %
